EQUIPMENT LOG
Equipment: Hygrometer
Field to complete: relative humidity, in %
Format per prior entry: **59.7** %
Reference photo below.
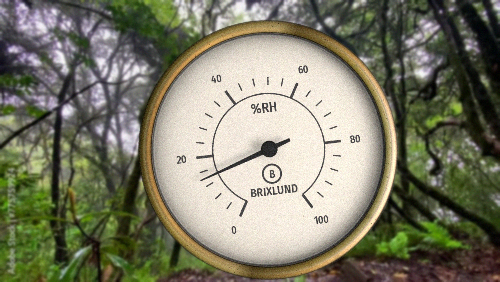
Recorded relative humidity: **14** %
